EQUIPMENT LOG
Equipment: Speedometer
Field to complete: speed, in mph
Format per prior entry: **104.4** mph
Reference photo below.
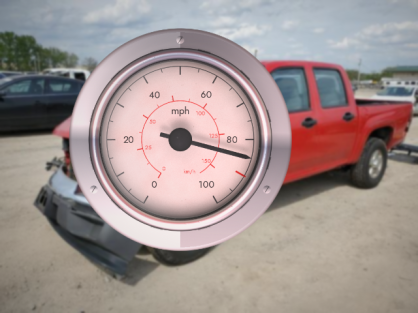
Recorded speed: **85** mph
